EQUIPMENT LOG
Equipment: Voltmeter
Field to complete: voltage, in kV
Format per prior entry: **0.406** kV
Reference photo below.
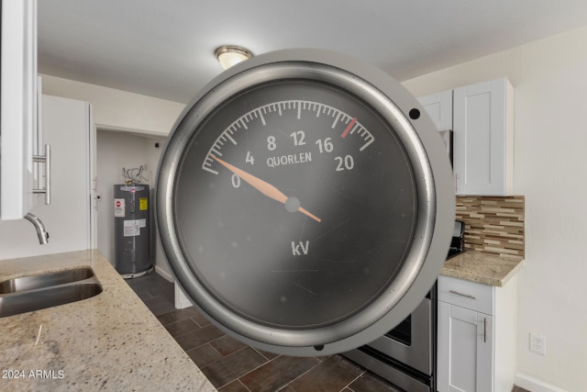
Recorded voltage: **1.5** kV
